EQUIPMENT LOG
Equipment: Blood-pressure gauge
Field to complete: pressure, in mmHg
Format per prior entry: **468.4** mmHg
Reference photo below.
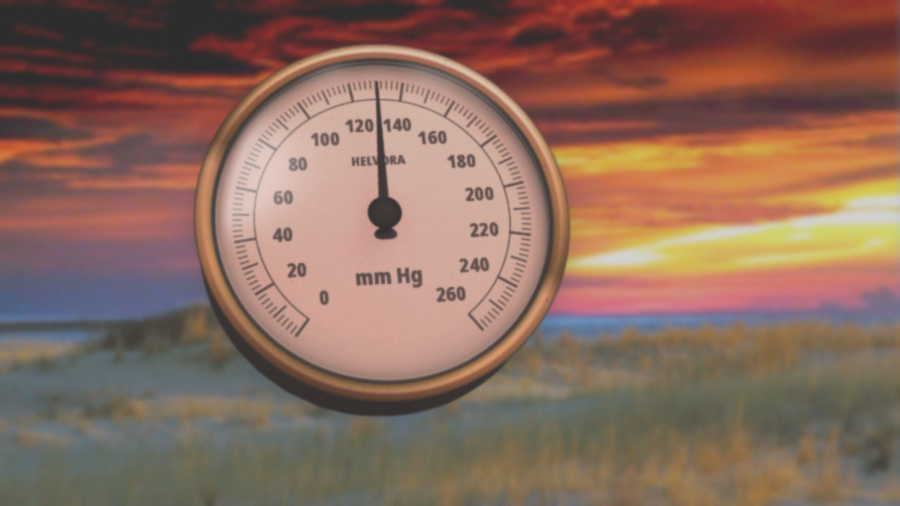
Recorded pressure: **130** mmHg
